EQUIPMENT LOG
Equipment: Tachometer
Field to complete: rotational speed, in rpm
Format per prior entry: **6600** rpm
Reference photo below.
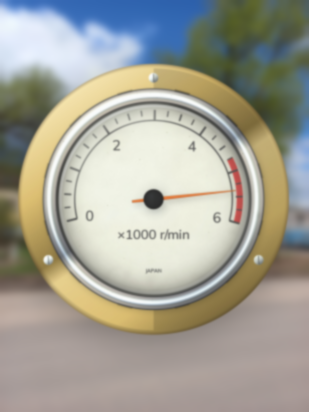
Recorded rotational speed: **5375** rpm
